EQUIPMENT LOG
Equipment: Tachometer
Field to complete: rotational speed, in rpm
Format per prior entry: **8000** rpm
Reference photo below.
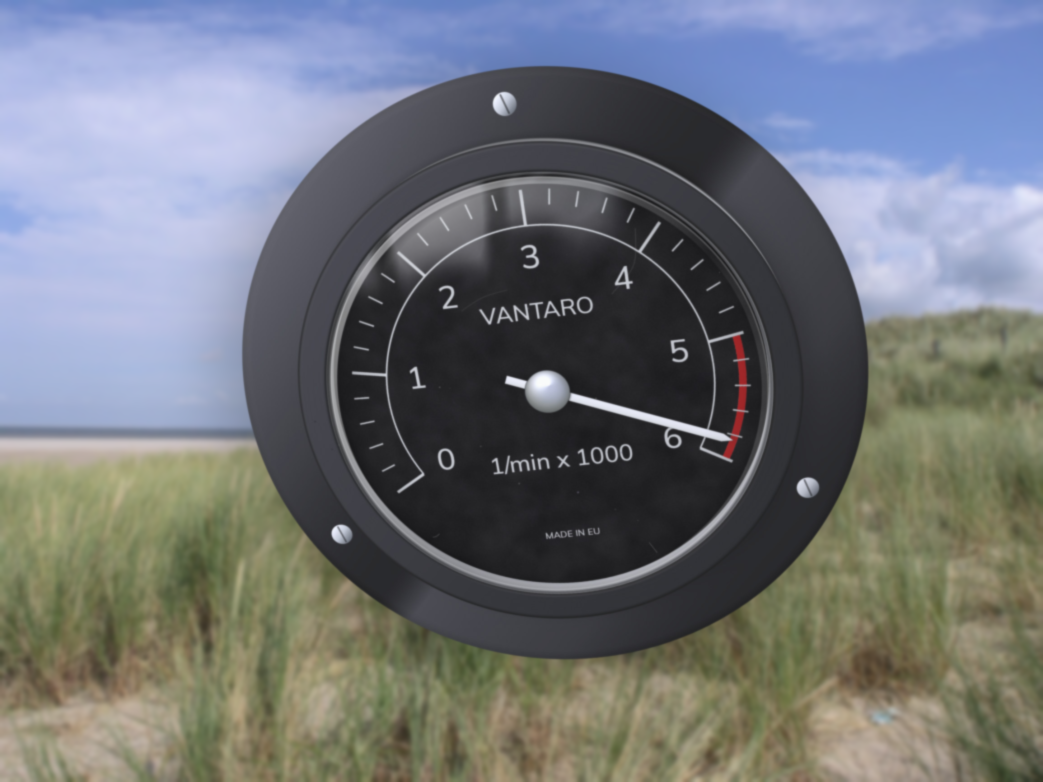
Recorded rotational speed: **5800** rpm
